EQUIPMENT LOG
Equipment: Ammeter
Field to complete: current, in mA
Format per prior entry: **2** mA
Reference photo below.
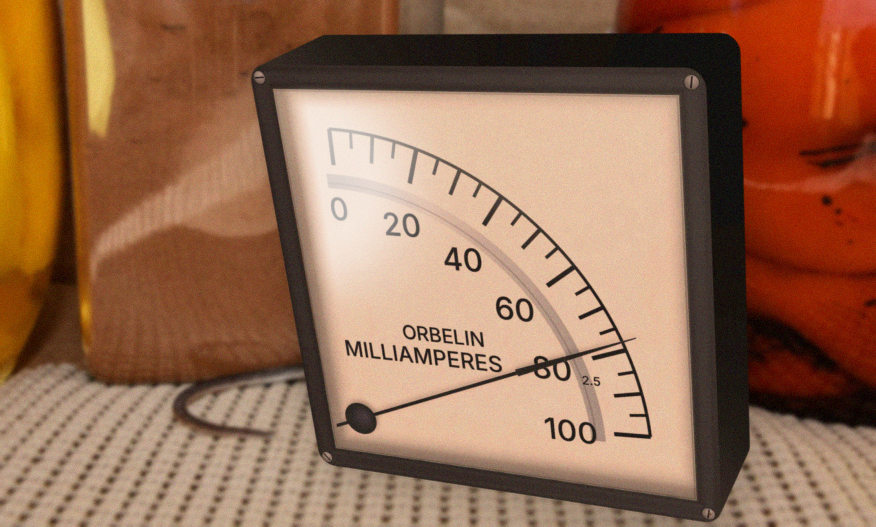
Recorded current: **77.5** mA
